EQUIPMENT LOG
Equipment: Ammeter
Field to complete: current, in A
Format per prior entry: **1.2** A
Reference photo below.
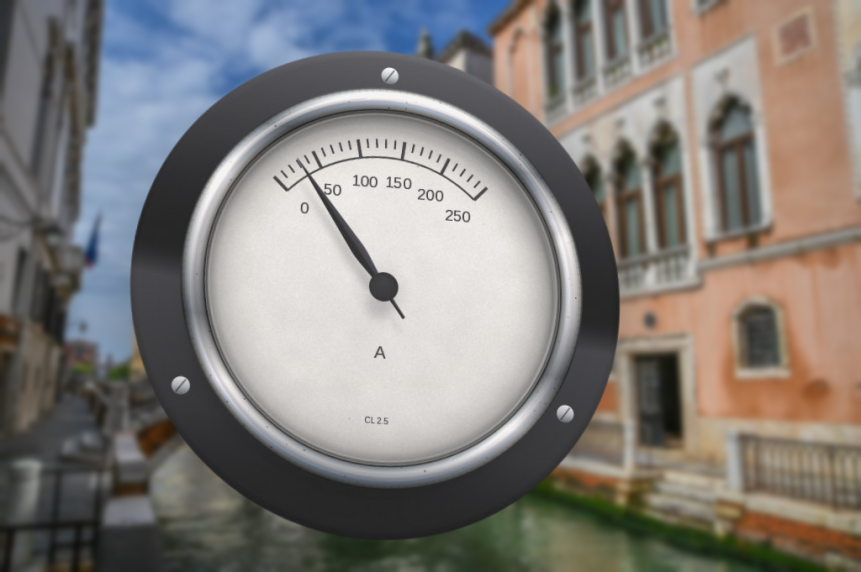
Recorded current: **30** A
